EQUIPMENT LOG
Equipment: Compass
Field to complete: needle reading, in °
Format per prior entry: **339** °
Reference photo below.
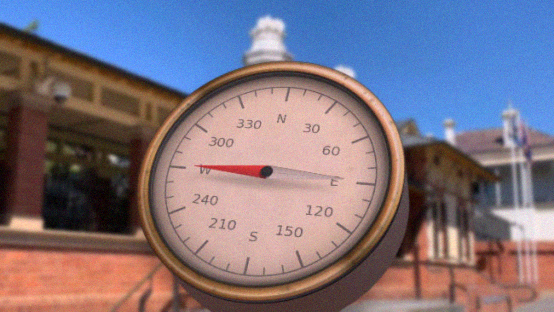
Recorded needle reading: **270** °
